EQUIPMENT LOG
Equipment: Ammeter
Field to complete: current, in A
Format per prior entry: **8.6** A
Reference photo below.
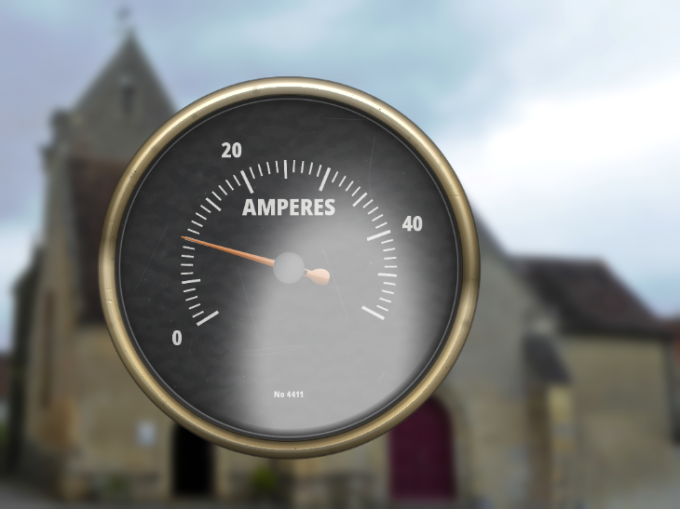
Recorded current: **10** A
